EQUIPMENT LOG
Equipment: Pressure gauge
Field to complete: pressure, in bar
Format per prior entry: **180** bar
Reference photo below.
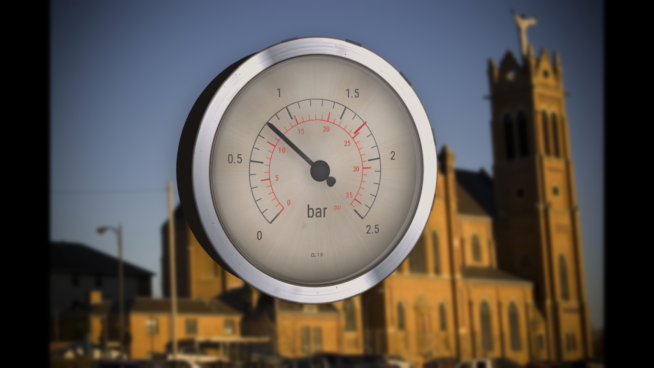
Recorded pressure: **0.8** bar
